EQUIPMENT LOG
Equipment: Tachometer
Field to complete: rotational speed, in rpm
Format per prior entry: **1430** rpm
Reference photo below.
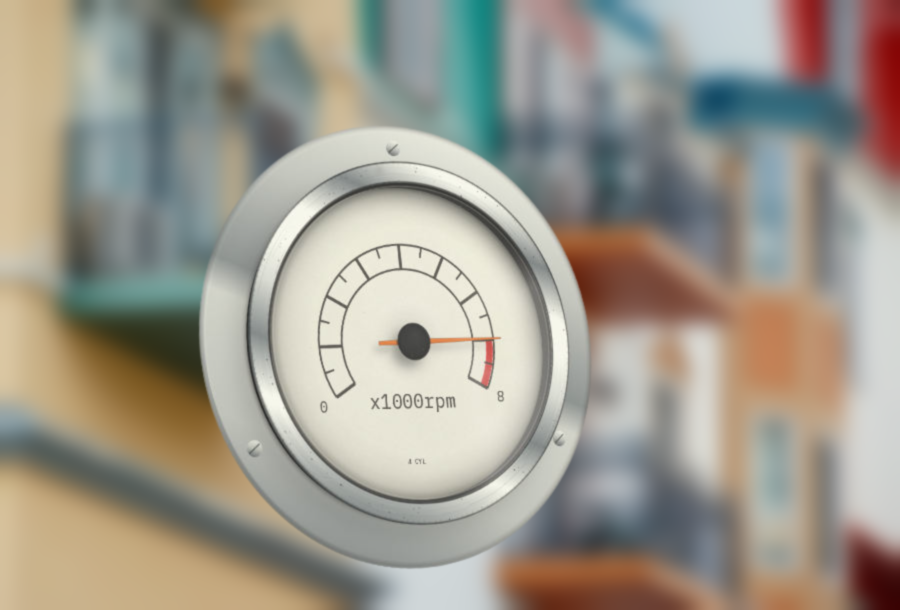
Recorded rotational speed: **7000** rpm
